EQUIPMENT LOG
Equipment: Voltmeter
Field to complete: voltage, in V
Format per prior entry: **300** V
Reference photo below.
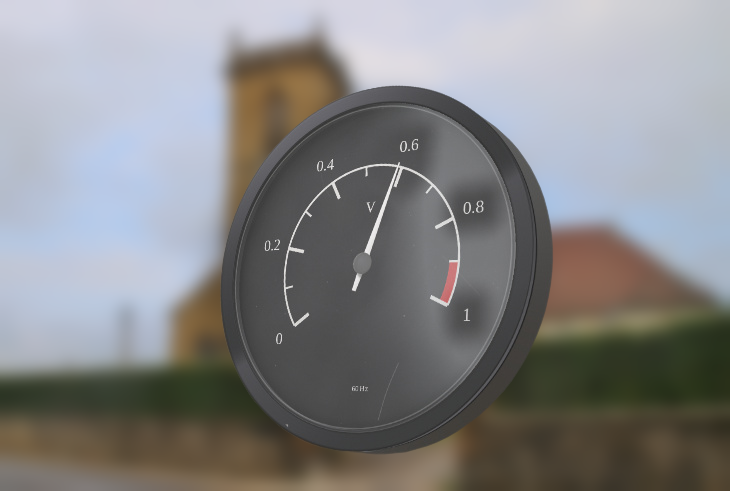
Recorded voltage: **0.6** V
